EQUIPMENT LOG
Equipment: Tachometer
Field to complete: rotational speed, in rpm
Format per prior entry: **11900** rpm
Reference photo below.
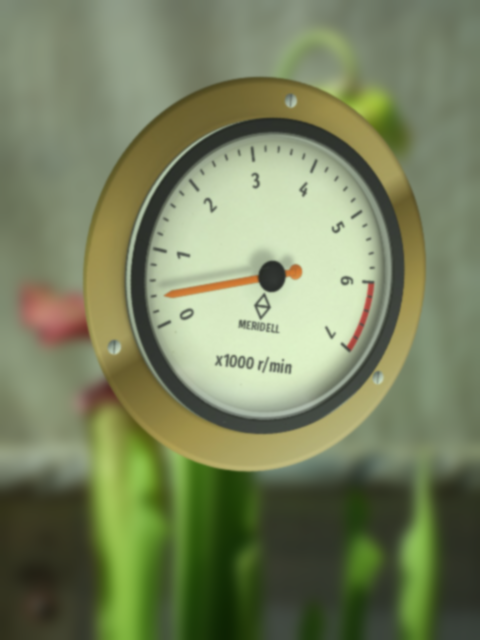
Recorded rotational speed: **400** rpm
